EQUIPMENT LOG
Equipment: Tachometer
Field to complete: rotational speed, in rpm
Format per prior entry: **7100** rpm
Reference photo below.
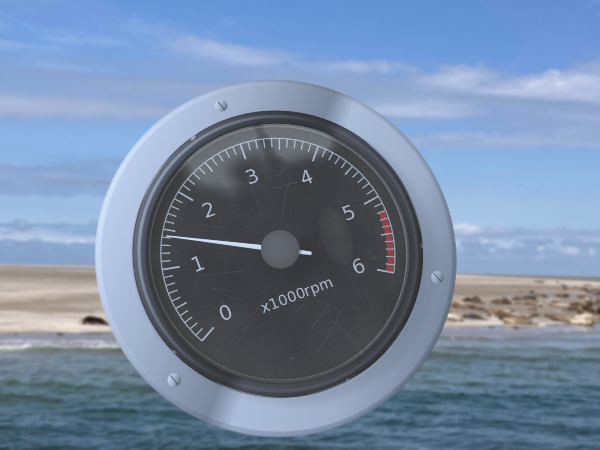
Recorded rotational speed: **1400** rpm
